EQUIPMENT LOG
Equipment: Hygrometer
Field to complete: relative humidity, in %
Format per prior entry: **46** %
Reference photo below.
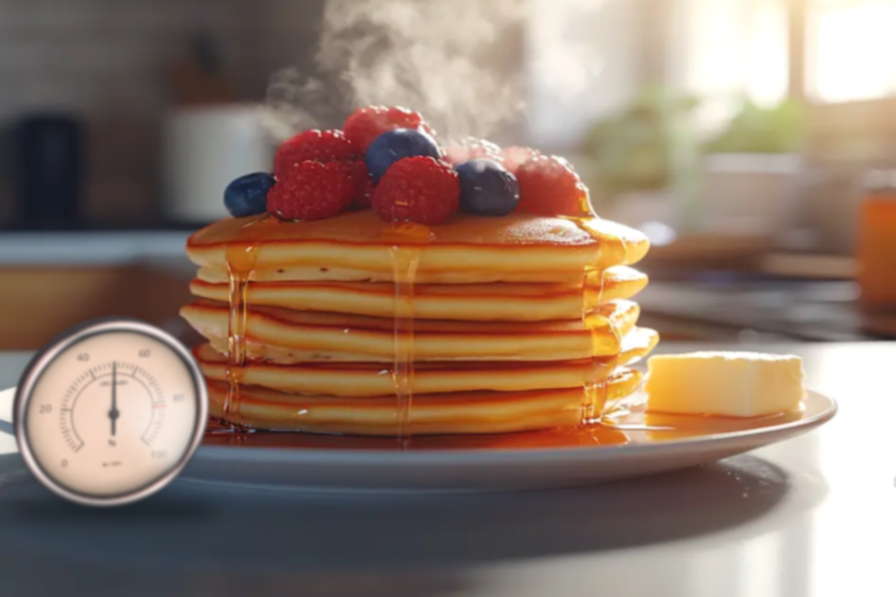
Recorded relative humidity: **50** %
